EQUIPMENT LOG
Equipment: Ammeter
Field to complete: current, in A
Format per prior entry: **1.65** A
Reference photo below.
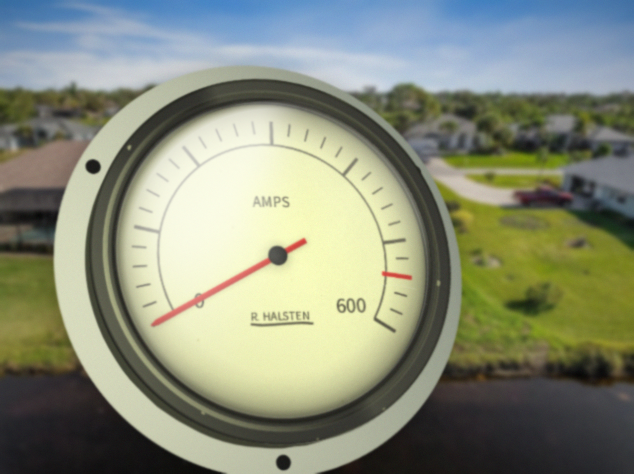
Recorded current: **0** A
